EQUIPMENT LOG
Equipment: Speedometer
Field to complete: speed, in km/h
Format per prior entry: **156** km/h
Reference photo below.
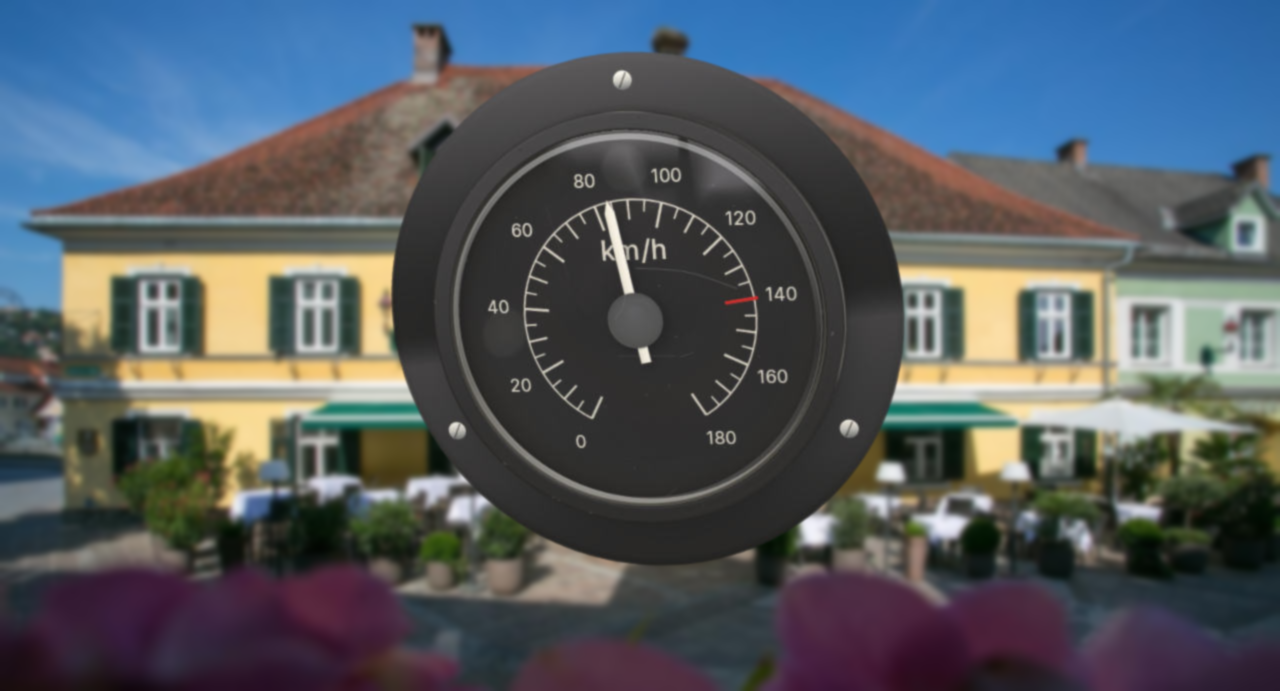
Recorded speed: **85** km/h
